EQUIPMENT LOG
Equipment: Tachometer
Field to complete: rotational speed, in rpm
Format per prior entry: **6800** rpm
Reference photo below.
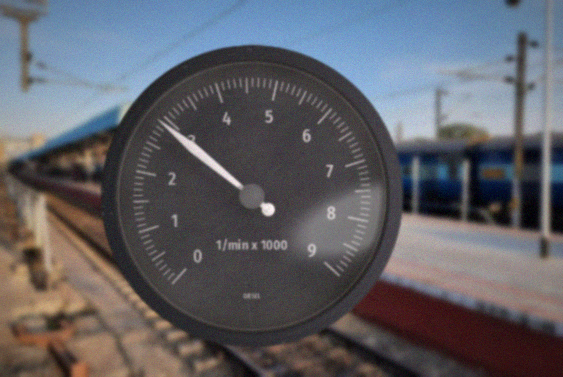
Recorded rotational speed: **2900** rpm
